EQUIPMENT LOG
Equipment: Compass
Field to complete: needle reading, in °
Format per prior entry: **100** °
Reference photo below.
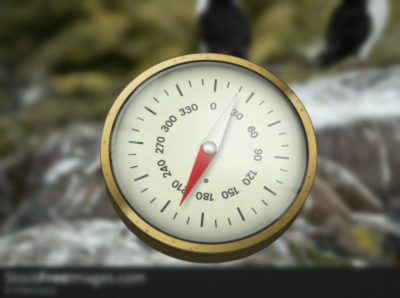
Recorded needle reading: **200** °
